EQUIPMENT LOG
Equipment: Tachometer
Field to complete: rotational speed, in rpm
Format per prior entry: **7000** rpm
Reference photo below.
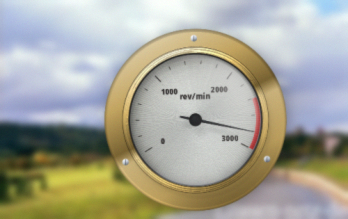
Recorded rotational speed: **2800** rpm
